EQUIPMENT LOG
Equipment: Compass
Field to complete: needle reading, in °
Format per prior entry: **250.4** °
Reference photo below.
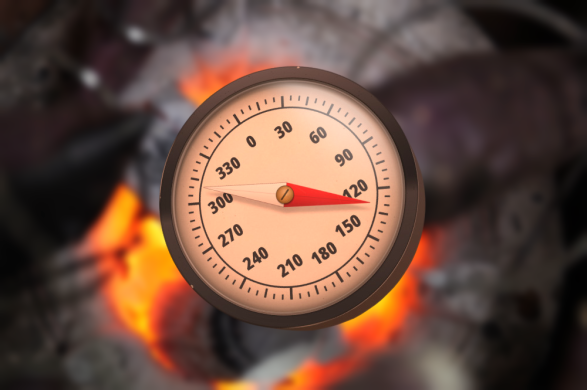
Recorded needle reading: **130** °
